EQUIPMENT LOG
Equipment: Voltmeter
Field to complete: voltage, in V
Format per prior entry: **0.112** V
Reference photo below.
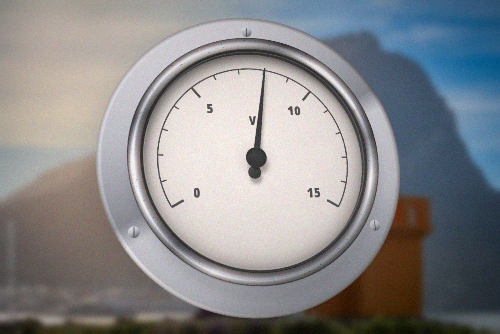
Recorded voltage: **8** V
